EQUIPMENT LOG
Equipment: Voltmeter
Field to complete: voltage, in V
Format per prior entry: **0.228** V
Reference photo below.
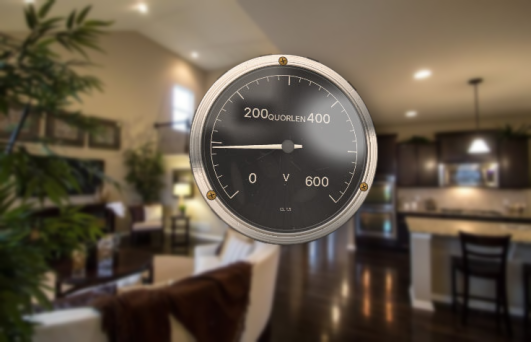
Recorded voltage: **90** V
